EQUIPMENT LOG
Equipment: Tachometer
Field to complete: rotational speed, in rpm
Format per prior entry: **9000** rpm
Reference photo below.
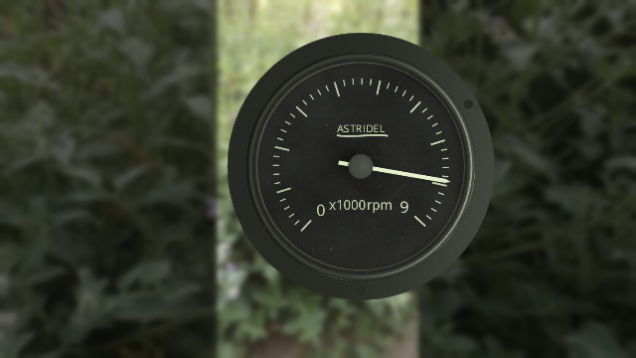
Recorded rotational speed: **7900** rpm
